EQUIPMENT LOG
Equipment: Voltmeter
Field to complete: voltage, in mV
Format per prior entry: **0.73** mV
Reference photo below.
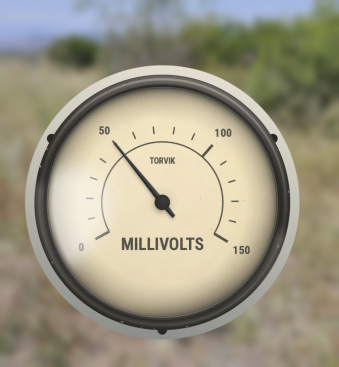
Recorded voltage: **50** mV
